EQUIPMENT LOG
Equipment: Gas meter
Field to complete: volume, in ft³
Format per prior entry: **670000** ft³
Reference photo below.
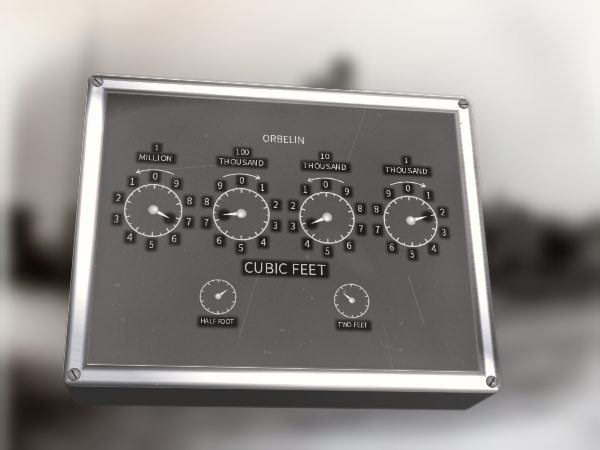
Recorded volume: **673200** ft³
